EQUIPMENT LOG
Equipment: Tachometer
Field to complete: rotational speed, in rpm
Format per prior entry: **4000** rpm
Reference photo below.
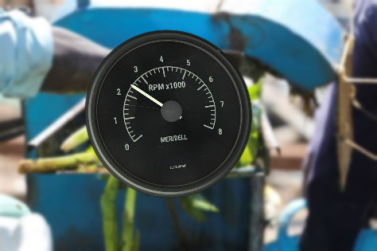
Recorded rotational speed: **2400** rpm
